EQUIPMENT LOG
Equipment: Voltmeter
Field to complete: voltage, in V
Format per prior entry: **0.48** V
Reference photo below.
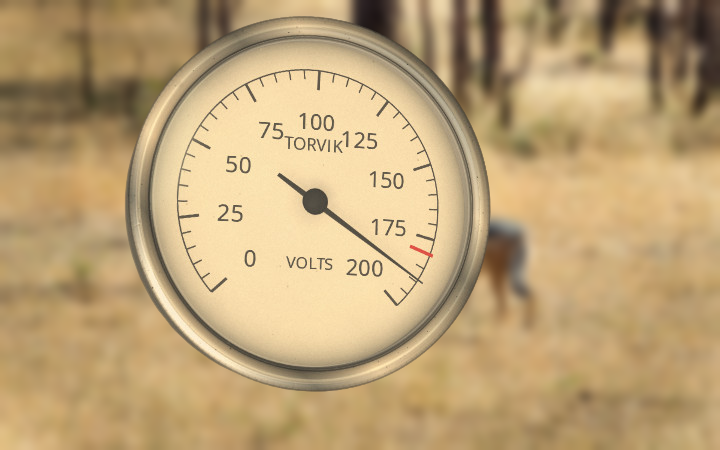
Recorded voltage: **190** V
